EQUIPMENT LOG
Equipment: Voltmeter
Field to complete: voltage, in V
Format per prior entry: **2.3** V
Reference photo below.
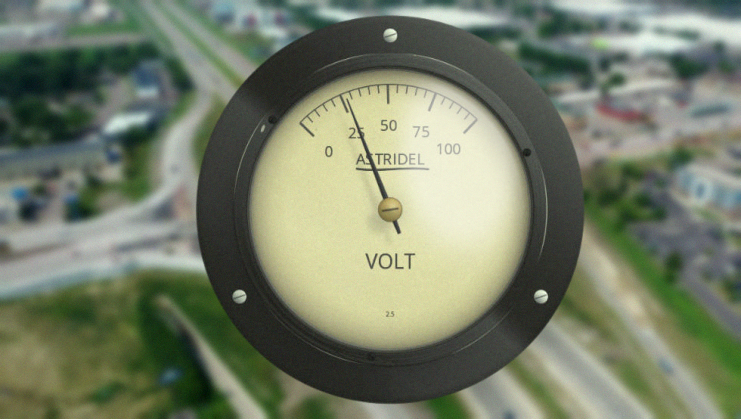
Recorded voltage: **27.5** V
